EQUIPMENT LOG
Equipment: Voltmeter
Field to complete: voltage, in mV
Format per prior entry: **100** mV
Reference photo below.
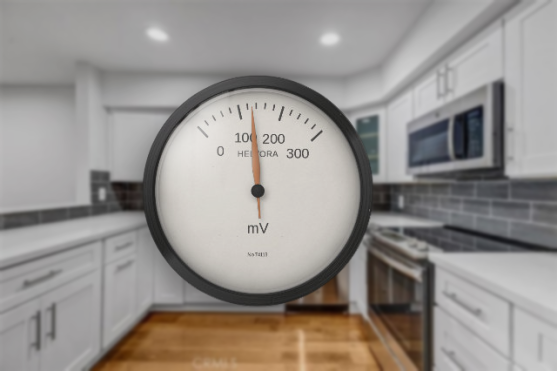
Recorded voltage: **130** mV
